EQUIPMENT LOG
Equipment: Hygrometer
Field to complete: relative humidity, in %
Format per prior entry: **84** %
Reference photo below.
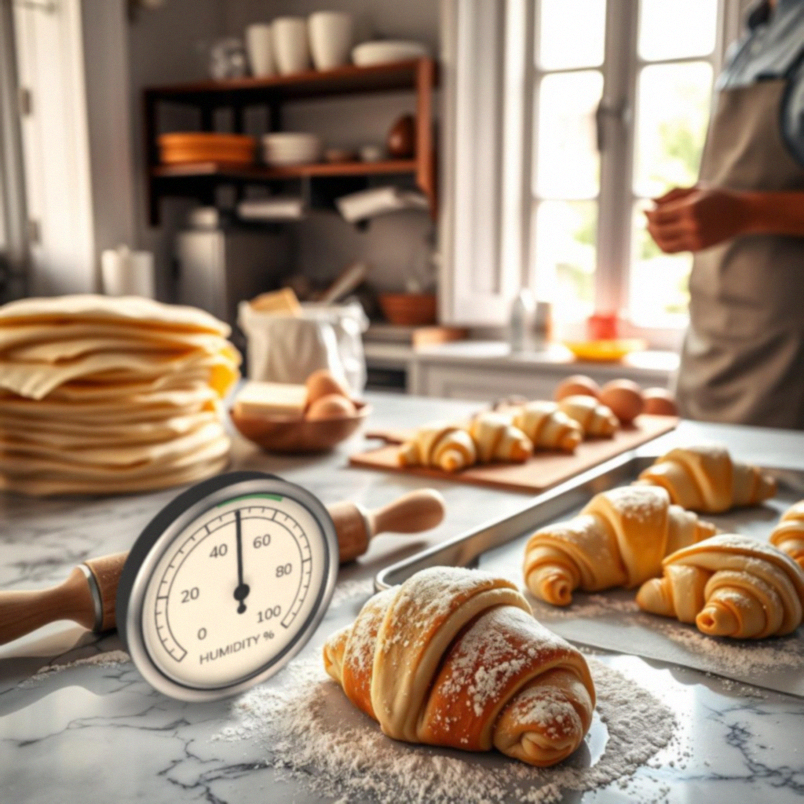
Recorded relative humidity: **48** %
